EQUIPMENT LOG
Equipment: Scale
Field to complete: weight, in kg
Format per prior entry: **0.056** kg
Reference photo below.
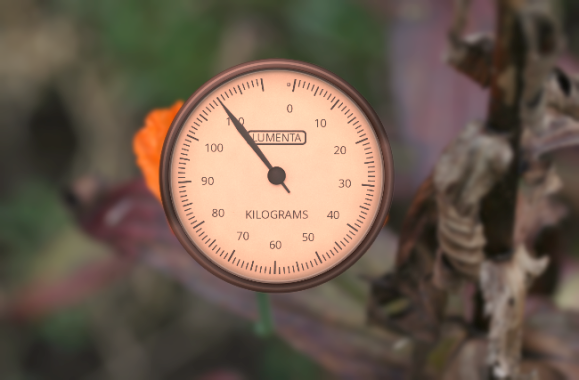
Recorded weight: **110** kg
